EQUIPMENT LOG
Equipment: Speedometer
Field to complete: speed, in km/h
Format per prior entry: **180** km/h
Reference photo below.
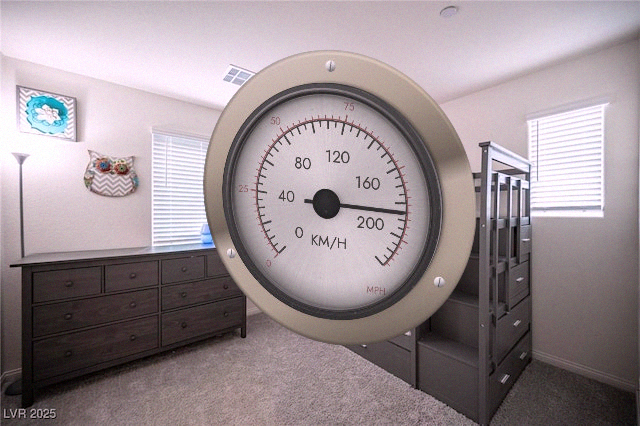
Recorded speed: **185** km/h
